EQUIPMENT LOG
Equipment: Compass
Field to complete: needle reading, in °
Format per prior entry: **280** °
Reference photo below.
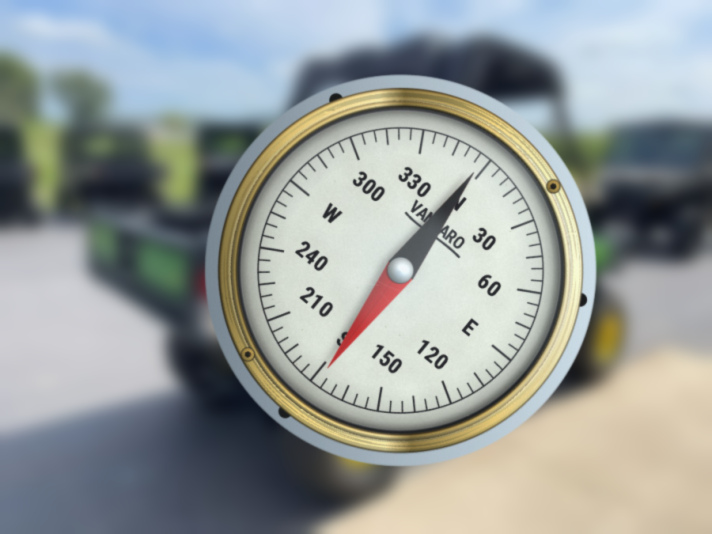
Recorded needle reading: **177.5** °
